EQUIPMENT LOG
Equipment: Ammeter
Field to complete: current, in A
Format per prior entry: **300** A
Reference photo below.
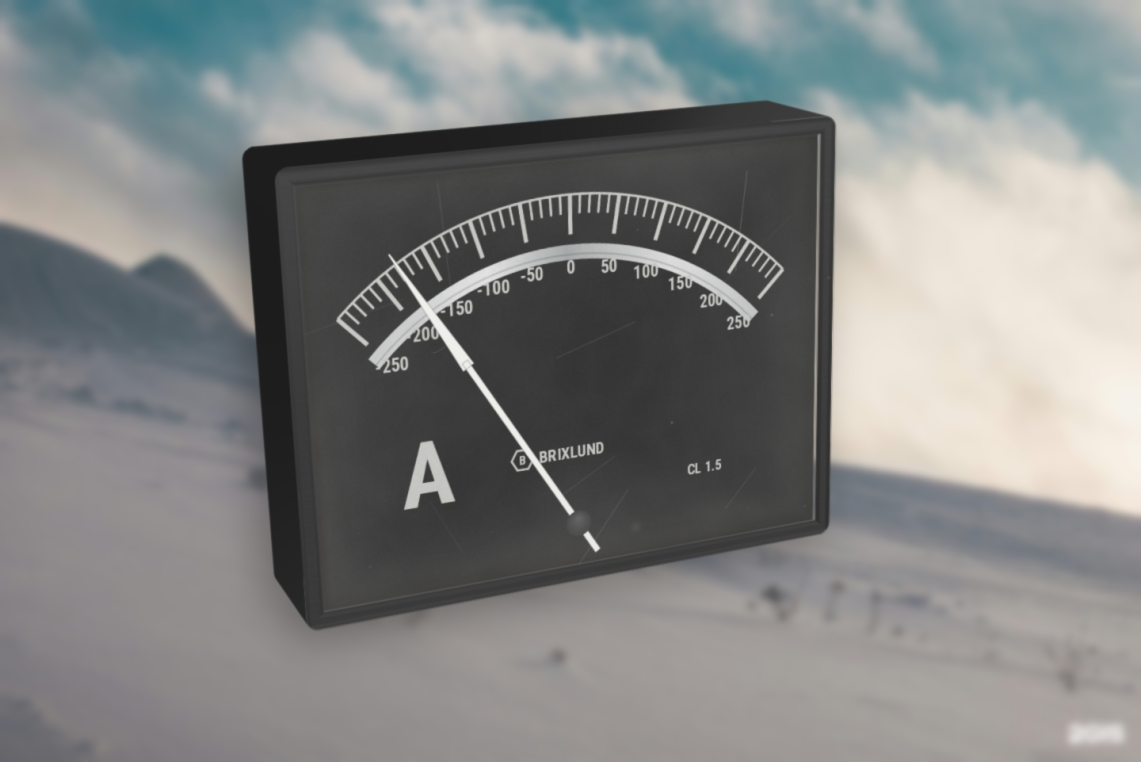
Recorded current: **-180** A
